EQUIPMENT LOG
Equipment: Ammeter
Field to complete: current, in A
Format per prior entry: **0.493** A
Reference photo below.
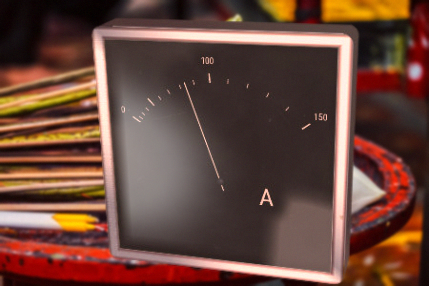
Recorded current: **85** A
